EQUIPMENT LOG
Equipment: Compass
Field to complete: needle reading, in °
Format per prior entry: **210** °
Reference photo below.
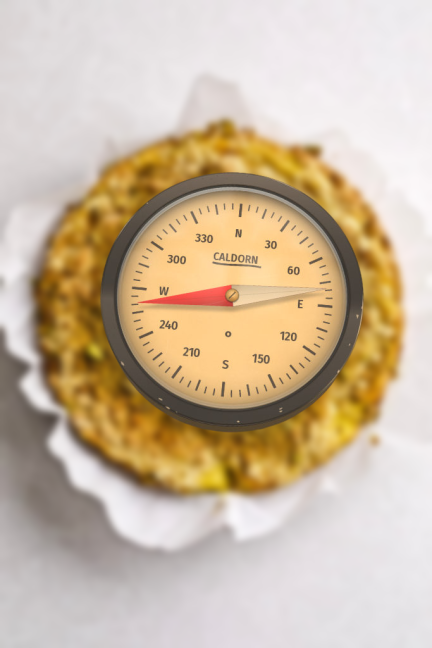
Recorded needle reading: **260** °
